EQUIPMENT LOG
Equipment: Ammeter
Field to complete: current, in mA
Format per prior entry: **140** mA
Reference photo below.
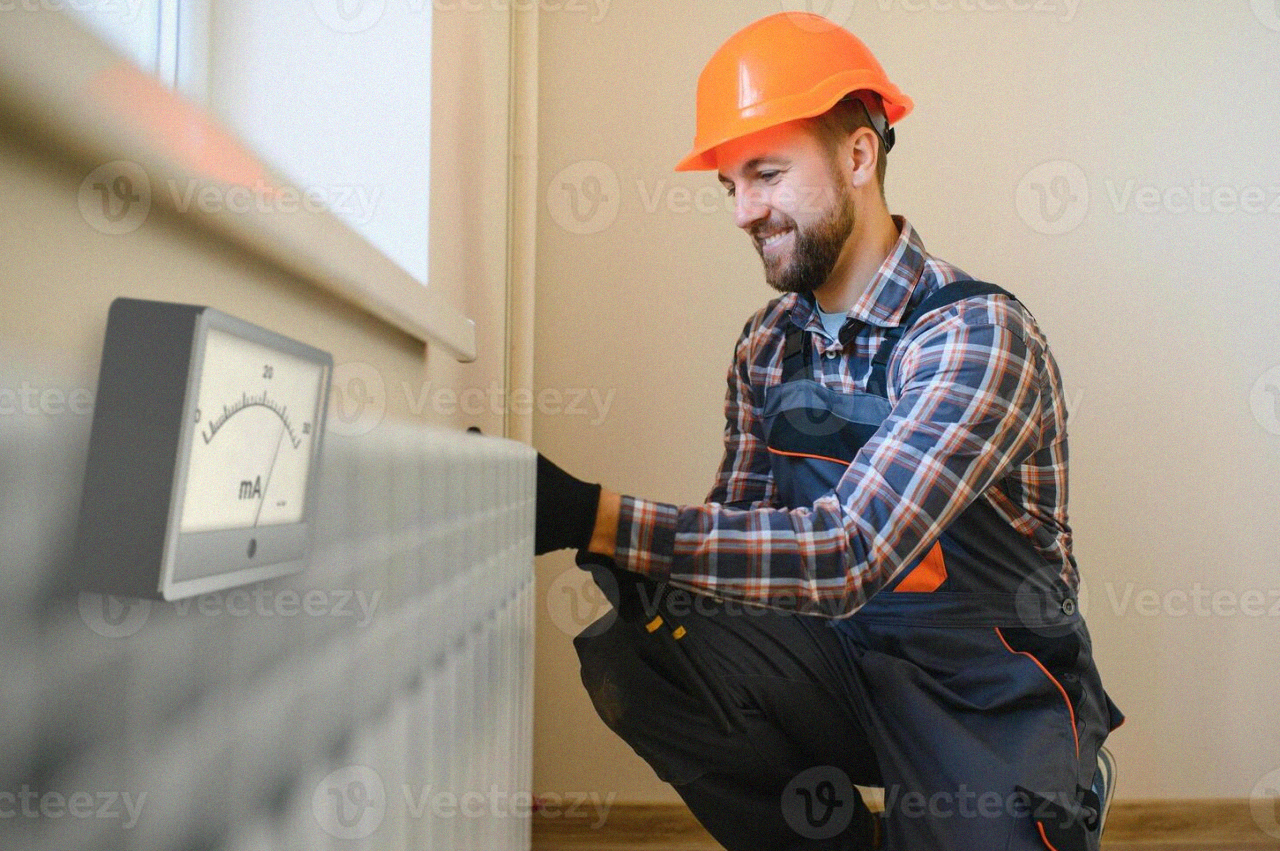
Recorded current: **25** mA
